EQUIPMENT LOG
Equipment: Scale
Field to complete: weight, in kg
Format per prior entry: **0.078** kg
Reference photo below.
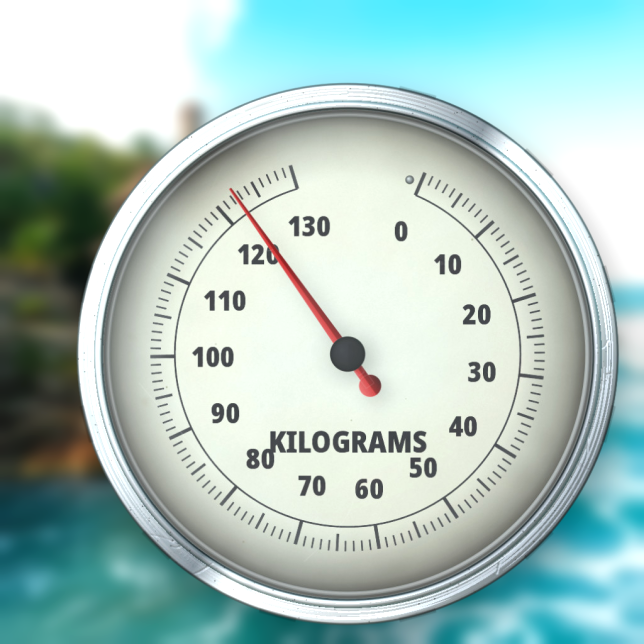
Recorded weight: **122.5** kg
